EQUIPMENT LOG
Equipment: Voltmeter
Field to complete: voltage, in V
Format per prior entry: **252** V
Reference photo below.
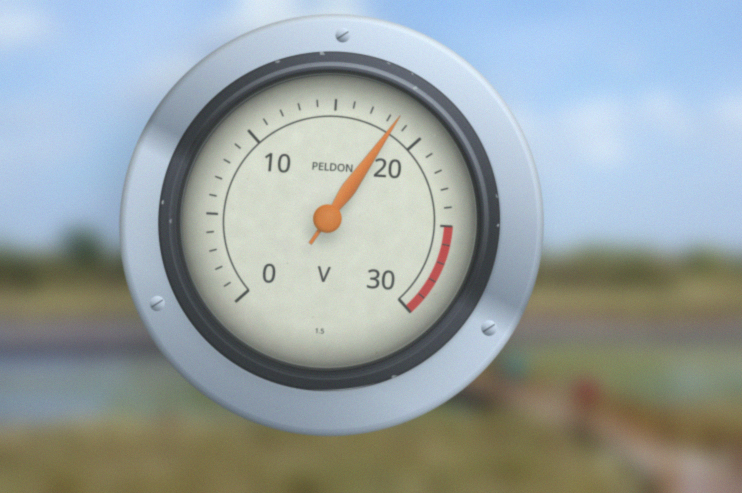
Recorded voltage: **18.5** V
